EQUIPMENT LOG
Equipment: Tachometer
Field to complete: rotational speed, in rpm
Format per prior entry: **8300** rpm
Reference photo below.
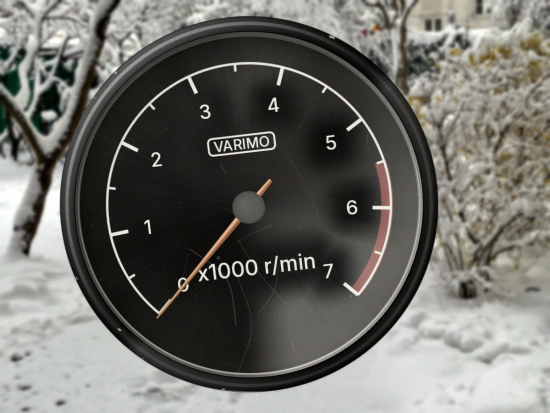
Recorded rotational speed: **0** rpm
